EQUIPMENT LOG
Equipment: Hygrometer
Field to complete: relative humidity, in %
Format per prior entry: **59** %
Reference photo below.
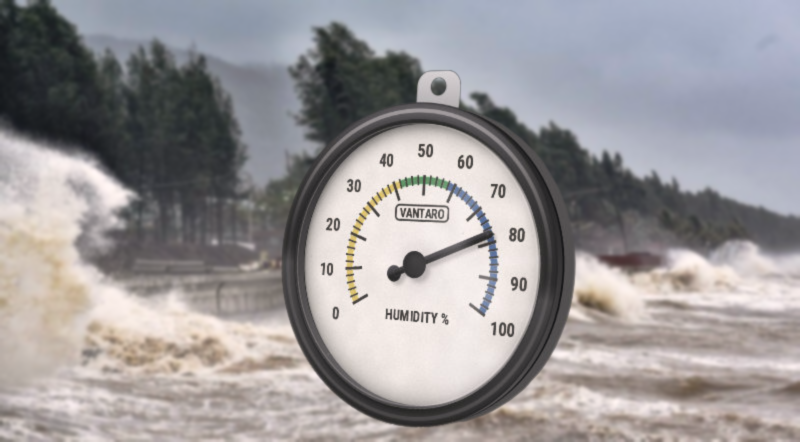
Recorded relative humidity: **78** %
